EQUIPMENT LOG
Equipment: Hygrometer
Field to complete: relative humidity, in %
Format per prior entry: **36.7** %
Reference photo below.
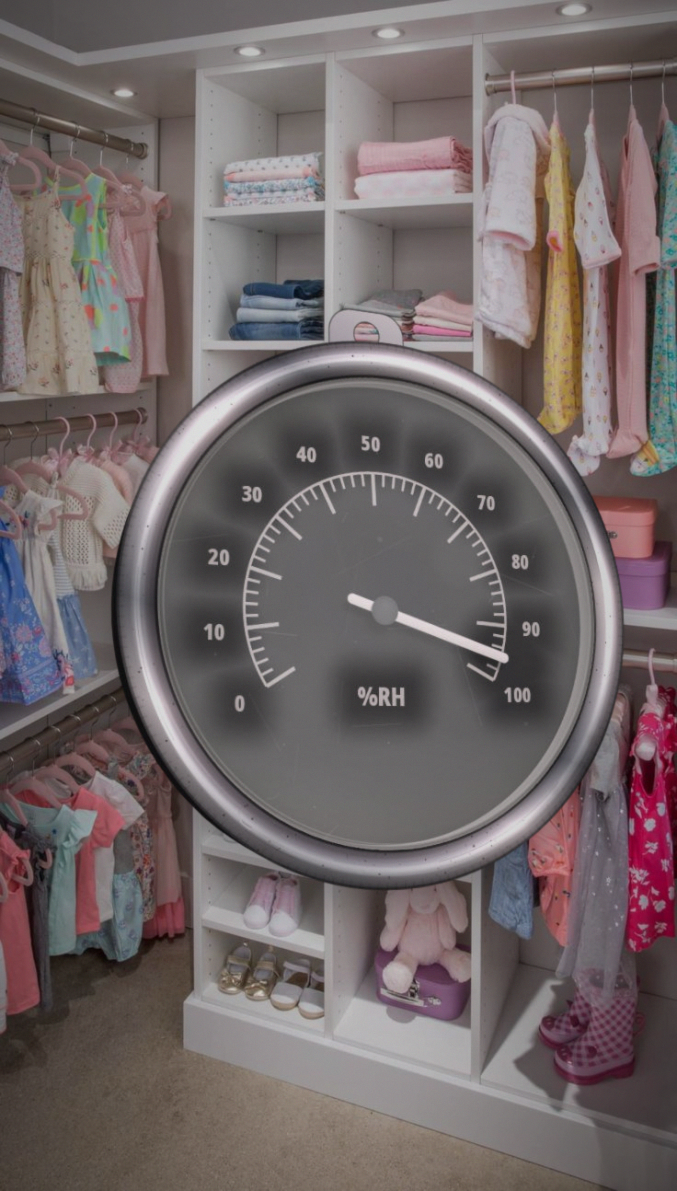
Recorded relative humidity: **96** %
